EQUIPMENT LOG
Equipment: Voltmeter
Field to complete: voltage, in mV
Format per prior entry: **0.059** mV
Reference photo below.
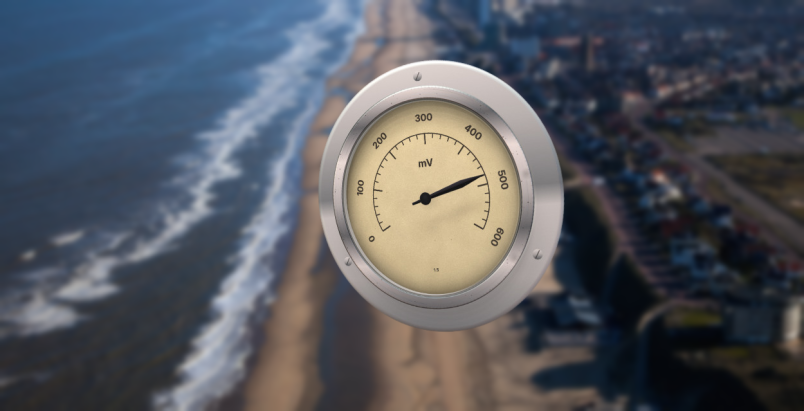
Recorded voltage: **480** mV
